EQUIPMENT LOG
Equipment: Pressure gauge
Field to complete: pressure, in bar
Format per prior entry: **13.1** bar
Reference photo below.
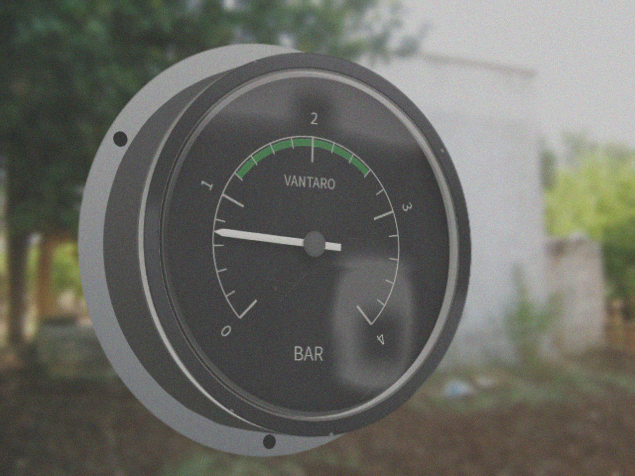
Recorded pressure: **0.7** bar
